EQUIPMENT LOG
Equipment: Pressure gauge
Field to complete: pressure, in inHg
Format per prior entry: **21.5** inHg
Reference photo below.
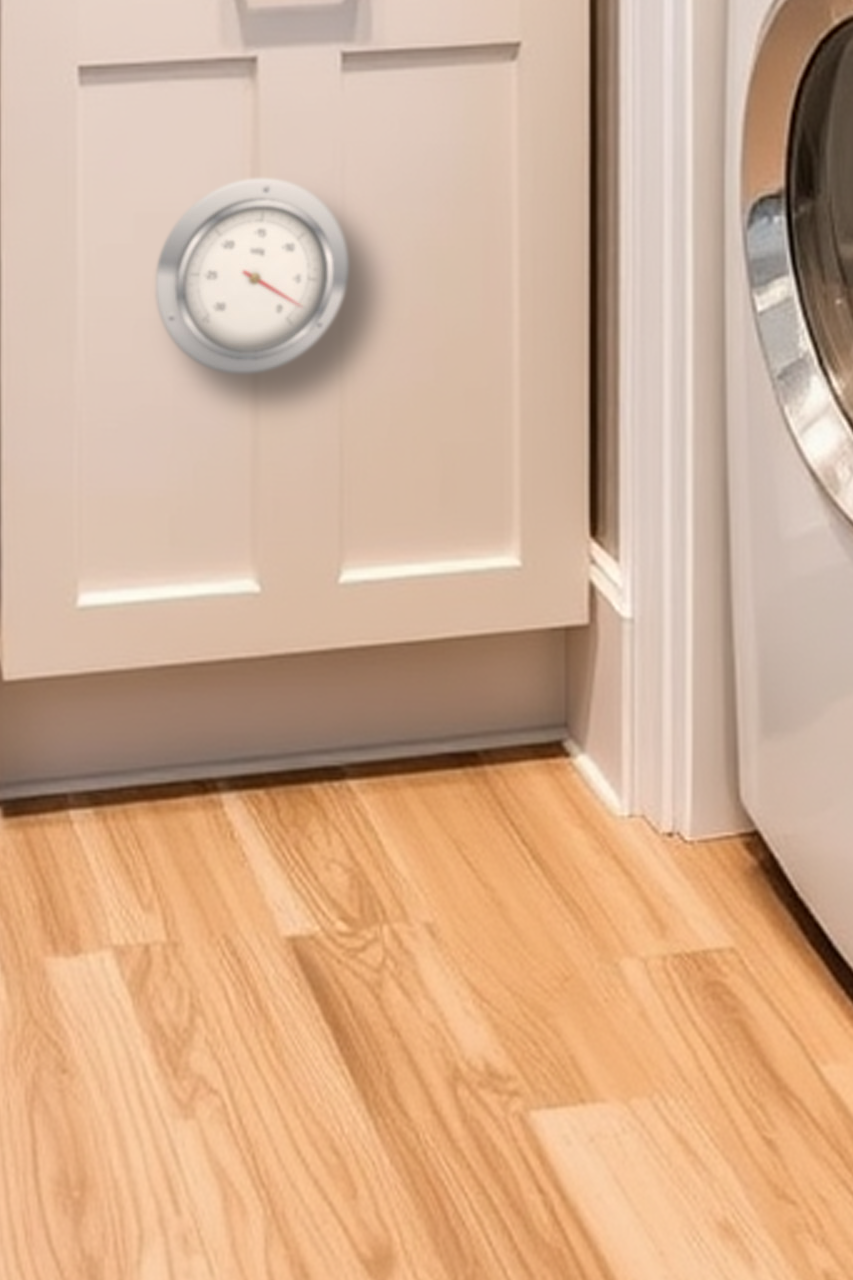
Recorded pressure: **-2** inHg
